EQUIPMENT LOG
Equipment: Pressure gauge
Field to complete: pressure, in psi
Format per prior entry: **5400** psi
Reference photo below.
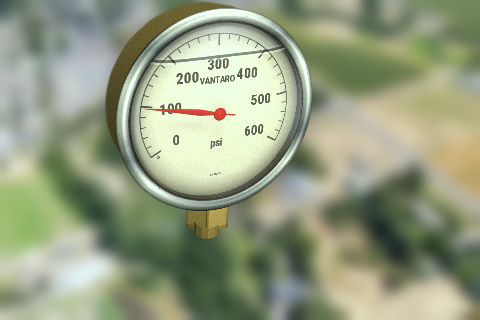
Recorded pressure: **100** psi
